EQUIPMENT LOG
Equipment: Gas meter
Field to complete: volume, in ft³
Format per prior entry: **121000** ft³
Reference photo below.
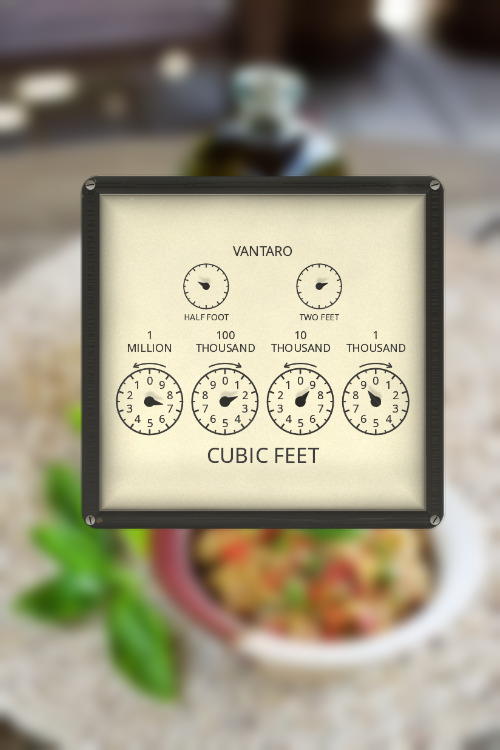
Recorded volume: **718900** ft³
